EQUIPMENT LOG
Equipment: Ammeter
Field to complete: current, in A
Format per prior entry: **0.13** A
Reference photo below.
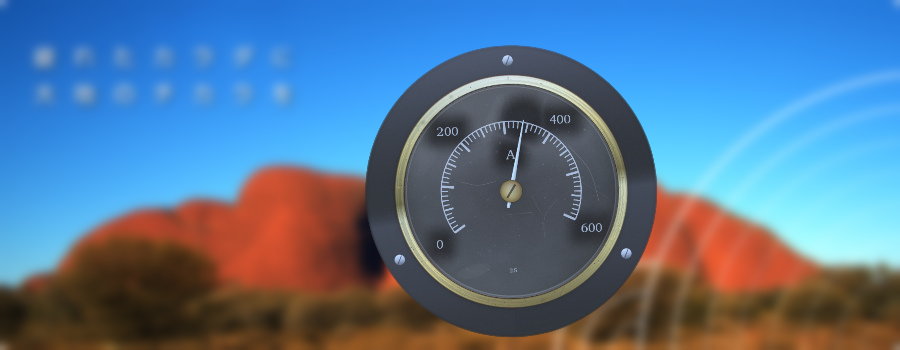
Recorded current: **340** A
